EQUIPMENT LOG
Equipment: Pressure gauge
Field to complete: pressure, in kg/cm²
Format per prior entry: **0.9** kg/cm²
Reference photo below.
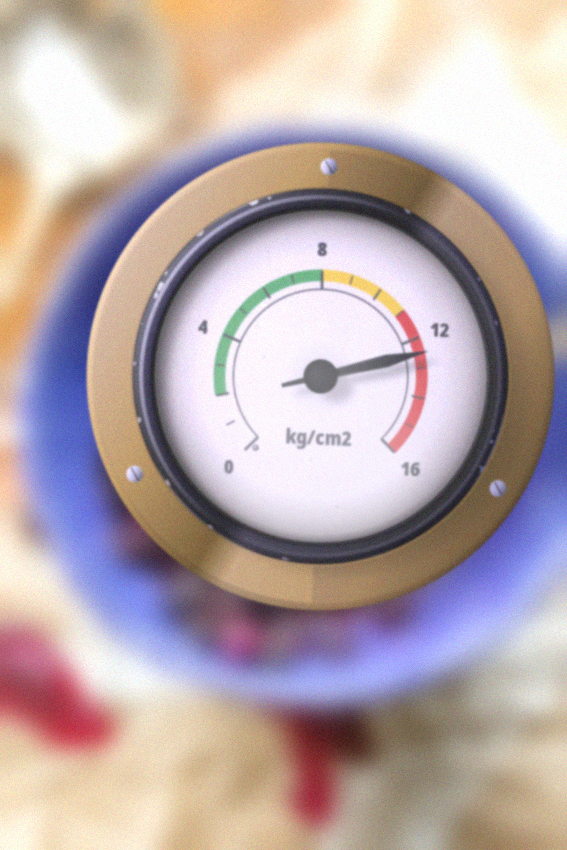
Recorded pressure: **12.5** kg/cm²
